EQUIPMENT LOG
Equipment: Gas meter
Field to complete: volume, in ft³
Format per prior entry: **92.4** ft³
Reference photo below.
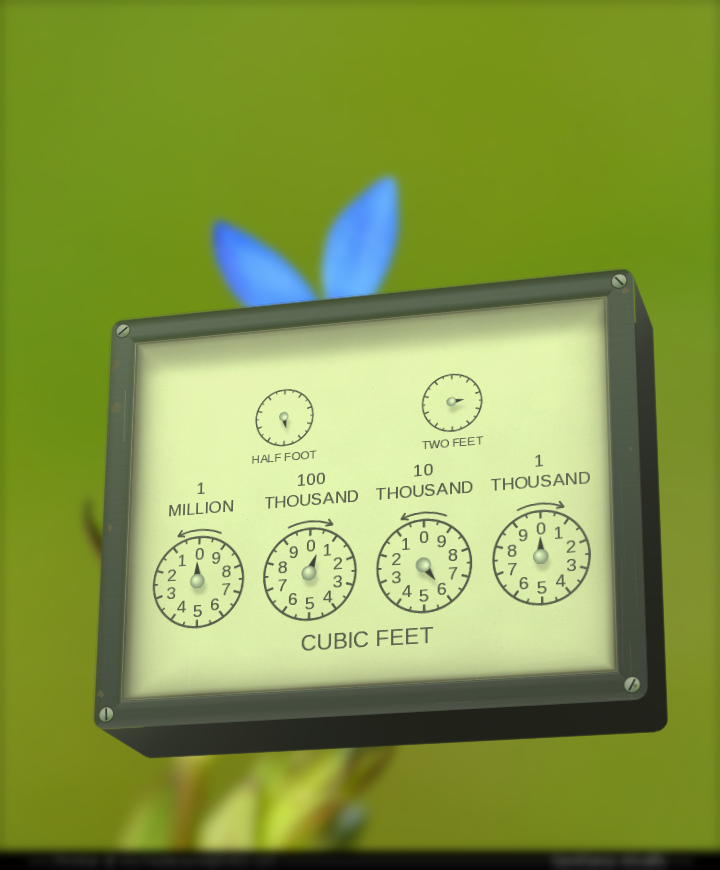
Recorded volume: **6000** ft³
